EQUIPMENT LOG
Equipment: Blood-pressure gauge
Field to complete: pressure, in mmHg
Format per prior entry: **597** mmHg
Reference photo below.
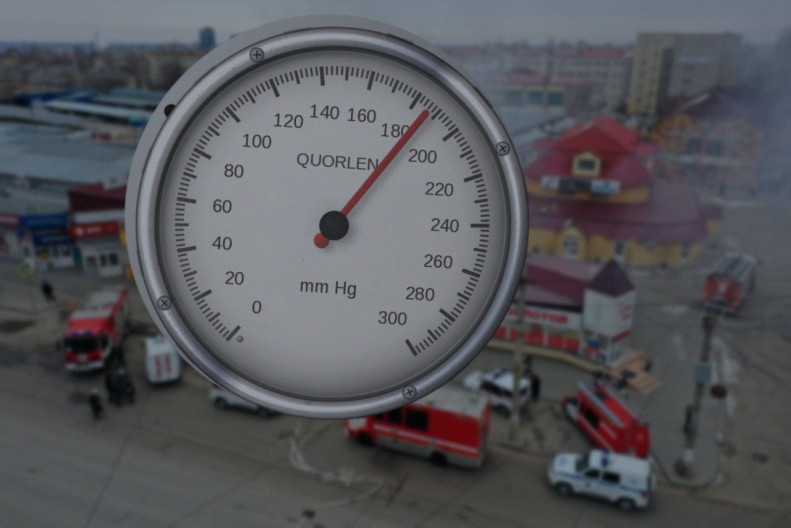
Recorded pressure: **186** mmHg
